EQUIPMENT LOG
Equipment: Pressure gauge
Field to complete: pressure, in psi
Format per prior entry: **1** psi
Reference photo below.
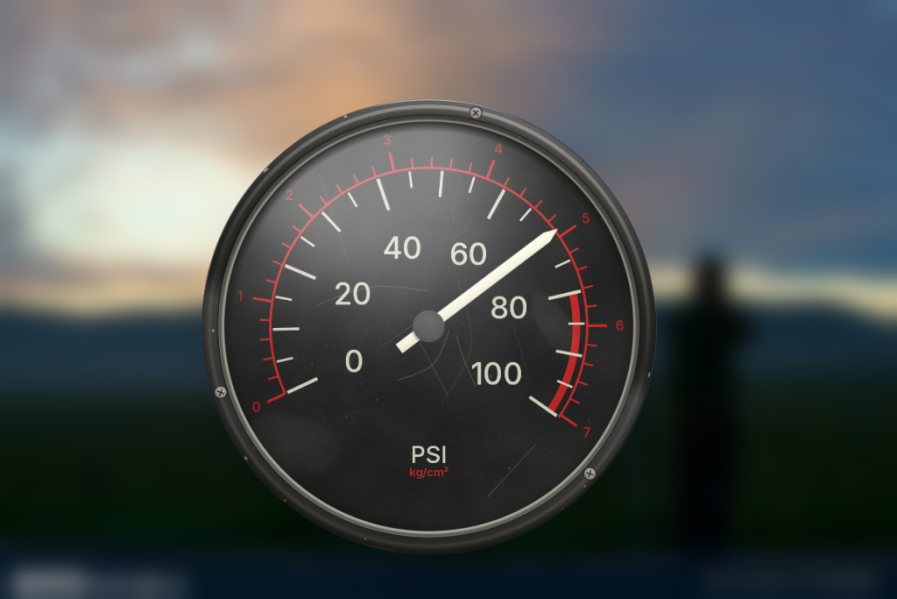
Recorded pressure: **70** psi
